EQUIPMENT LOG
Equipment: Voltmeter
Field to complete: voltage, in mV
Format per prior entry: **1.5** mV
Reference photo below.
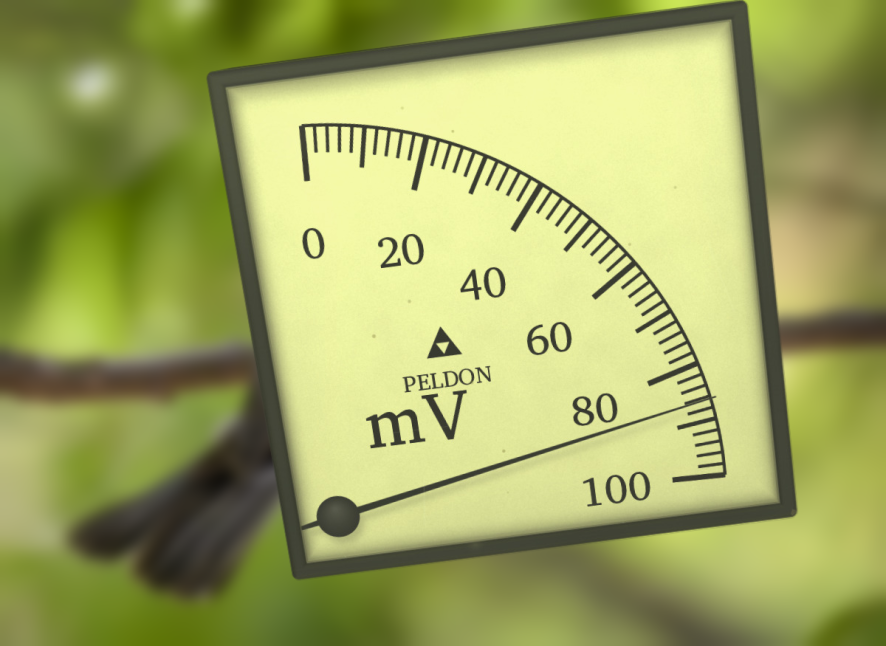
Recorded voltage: **86** mV
